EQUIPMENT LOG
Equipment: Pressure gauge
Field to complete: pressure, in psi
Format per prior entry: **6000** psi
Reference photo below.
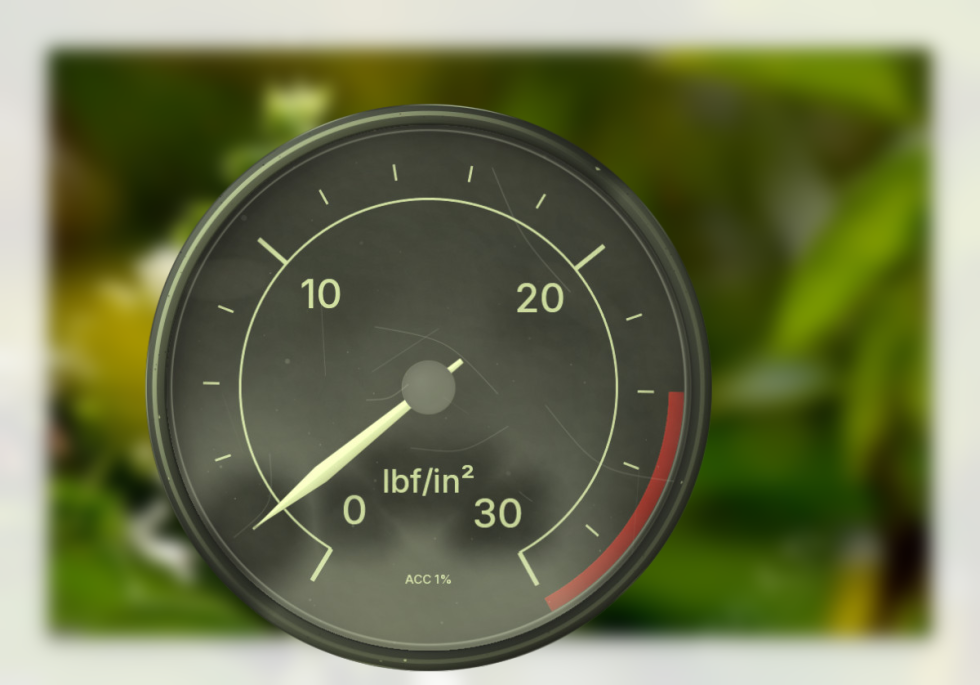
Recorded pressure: **2** psi
